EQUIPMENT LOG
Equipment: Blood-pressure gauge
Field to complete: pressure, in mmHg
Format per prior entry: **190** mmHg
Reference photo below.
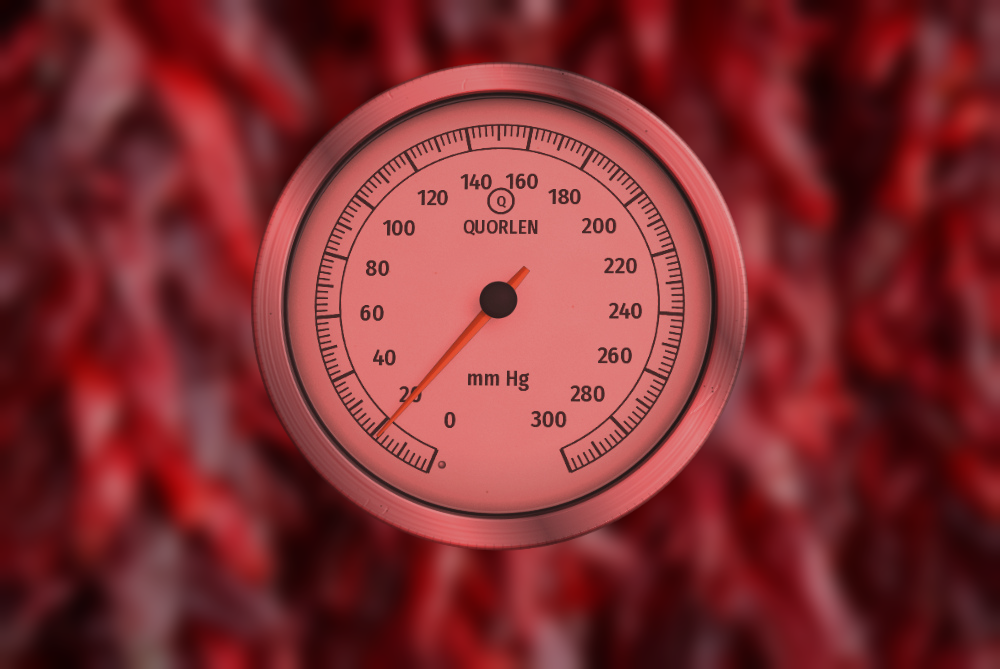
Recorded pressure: **18** mmHg
